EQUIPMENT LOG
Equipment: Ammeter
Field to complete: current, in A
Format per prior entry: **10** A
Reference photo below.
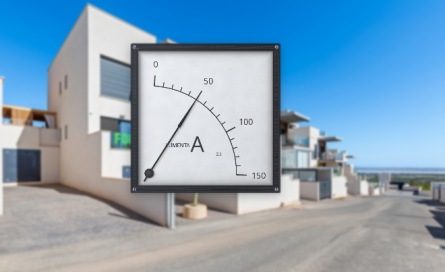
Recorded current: **50** A
